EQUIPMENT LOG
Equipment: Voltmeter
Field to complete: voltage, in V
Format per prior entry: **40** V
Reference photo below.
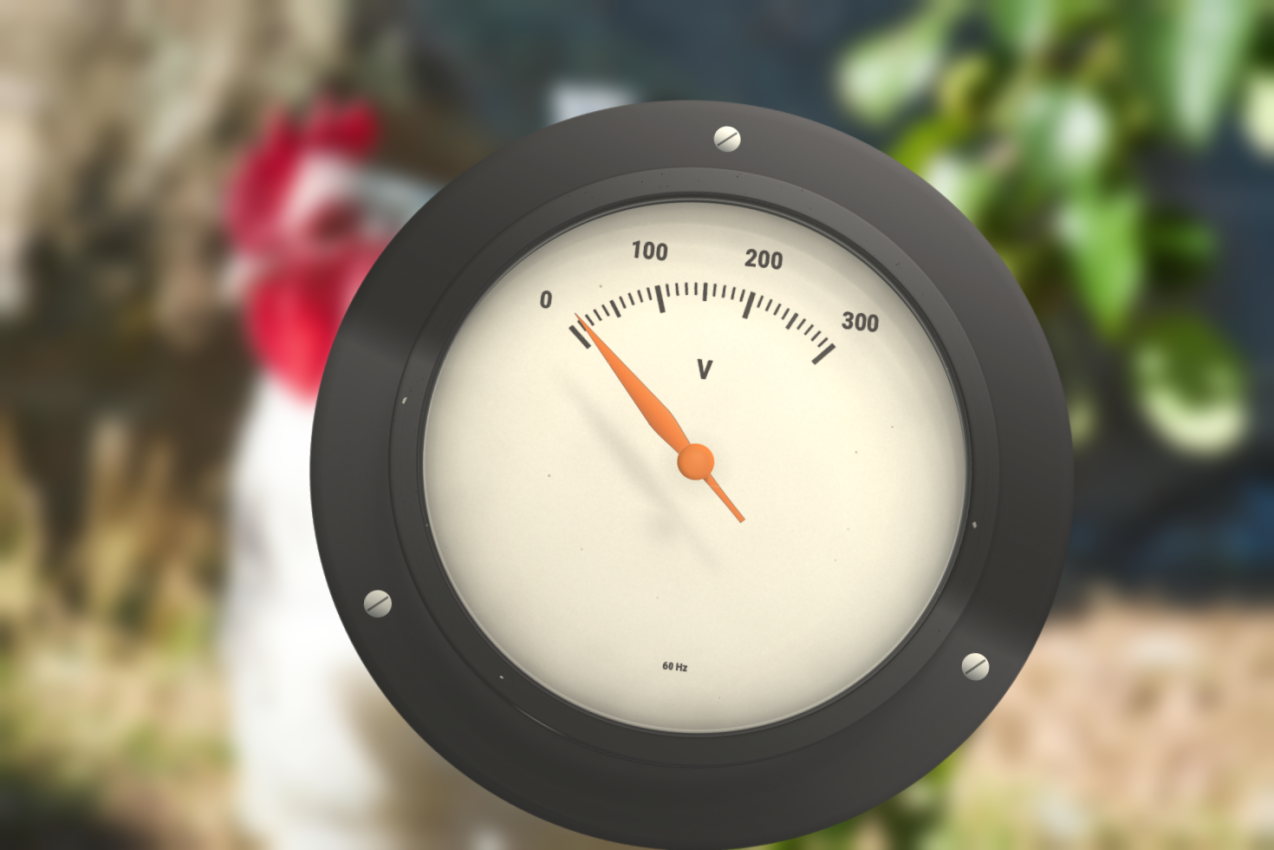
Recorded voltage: **10** V
